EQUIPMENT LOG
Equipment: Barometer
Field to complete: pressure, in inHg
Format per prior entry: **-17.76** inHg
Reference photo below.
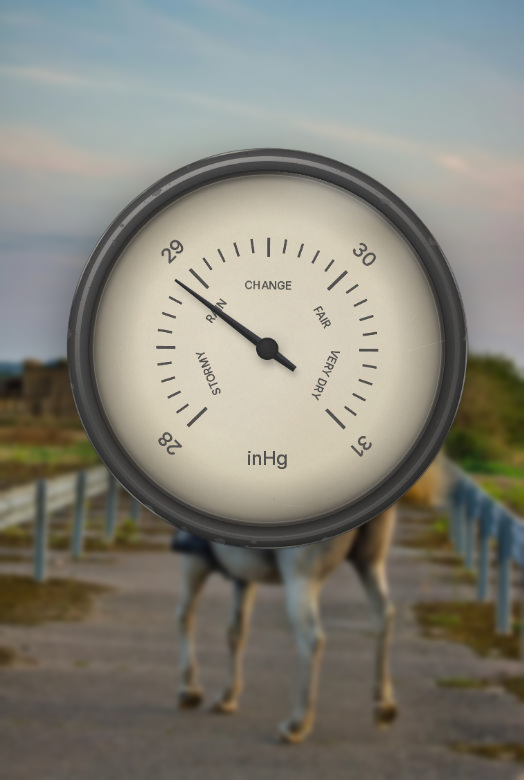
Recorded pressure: **28.9** inHg
